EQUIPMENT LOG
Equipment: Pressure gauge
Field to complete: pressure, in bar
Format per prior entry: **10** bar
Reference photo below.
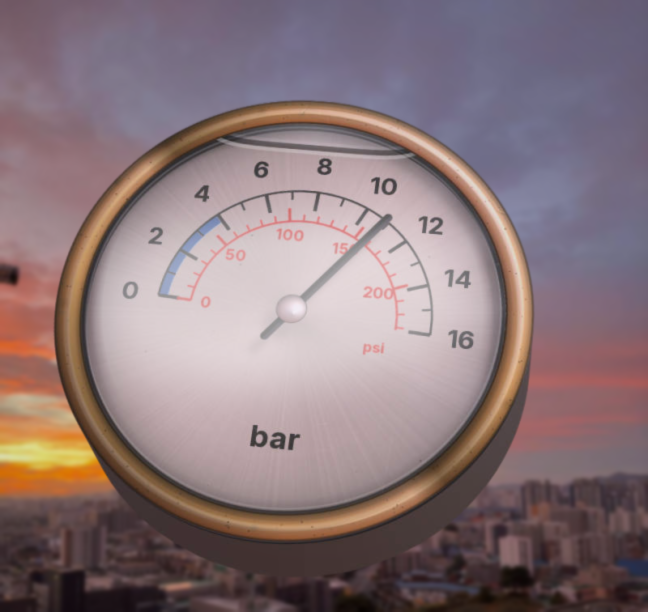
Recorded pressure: **11** bar
